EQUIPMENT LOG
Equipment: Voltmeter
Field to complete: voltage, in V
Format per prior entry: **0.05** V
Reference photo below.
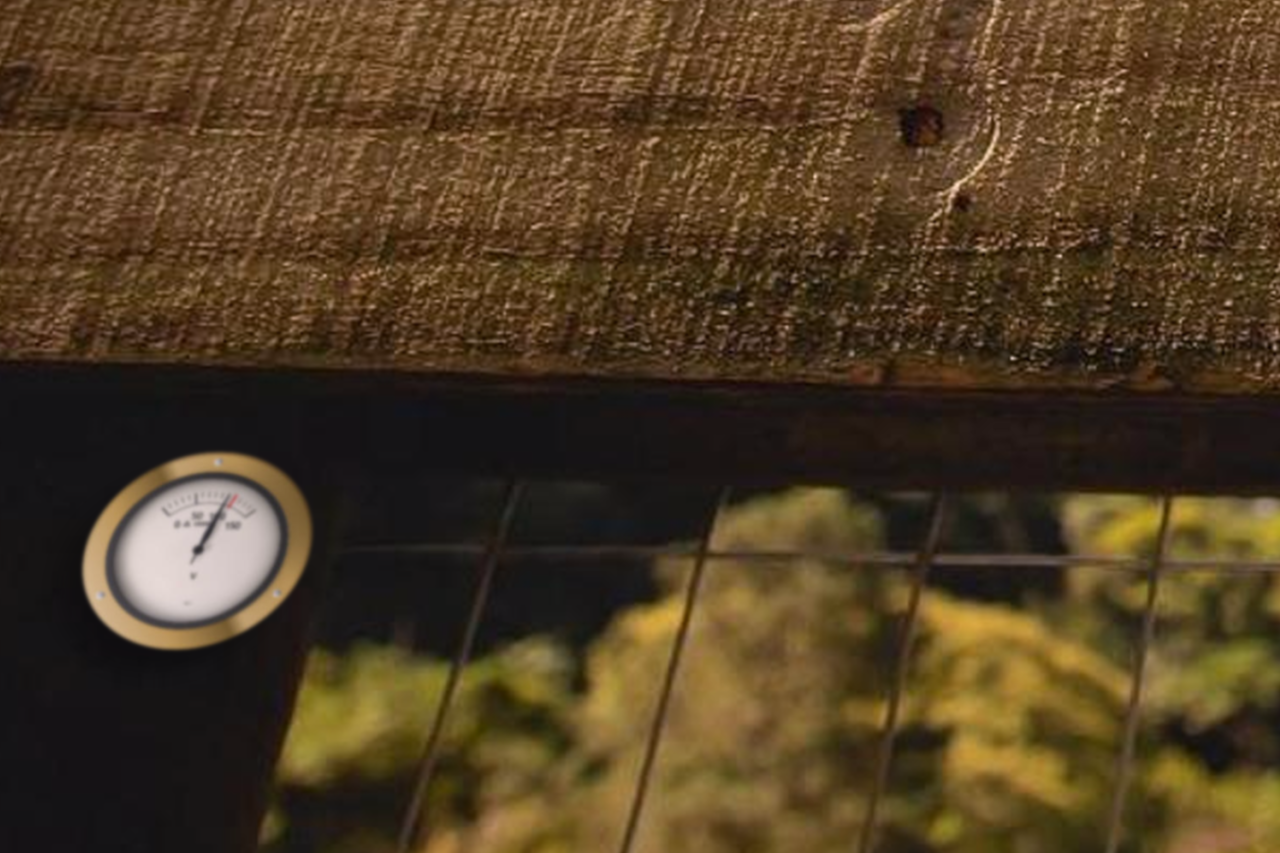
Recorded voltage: **100** V
